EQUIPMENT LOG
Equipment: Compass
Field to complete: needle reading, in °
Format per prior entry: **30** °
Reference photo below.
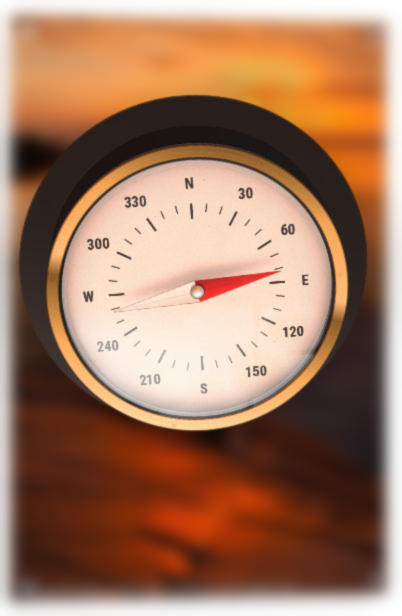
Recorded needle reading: **80** °
